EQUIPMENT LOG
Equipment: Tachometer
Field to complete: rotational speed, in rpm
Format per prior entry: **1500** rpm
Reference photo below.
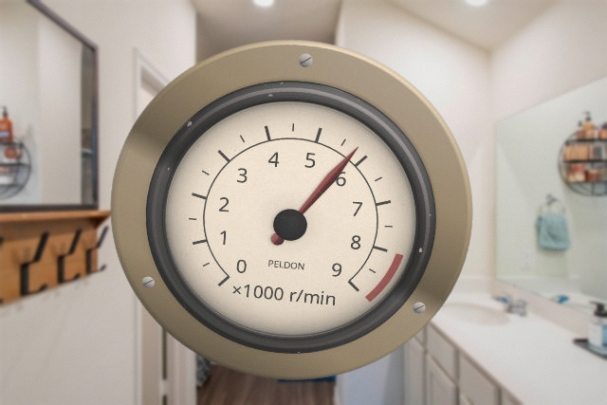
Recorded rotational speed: **5750** rpm
